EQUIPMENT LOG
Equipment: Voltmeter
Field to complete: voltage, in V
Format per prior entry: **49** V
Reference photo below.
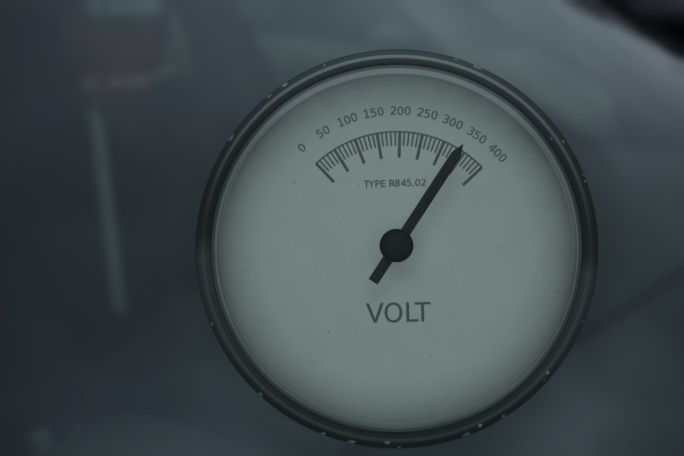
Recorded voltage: **340** V
